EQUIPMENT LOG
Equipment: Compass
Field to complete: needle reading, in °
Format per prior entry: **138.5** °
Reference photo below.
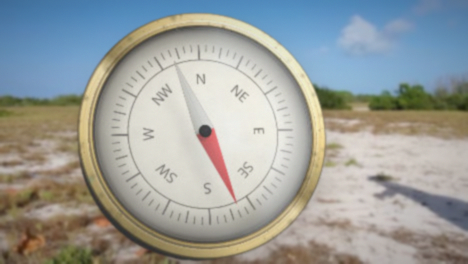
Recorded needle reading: **160** °
